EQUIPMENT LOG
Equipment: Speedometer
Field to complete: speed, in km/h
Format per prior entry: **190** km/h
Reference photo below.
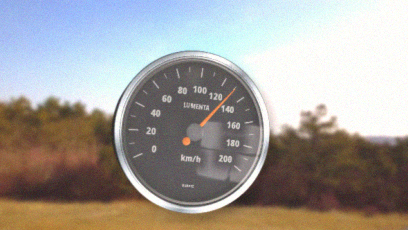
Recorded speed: **130** km/h
